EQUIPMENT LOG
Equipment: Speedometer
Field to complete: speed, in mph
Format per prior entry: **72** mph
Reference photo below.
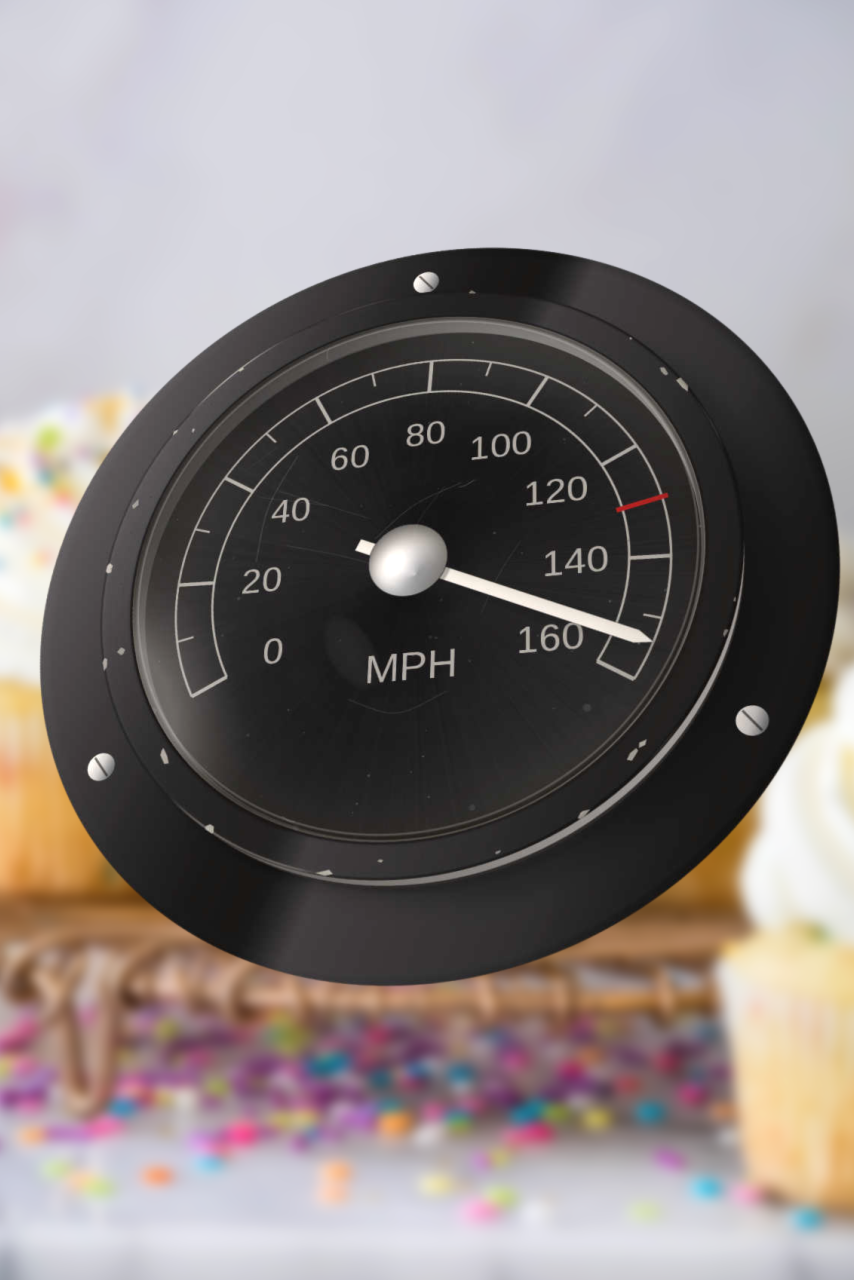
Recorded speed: **155** mph
